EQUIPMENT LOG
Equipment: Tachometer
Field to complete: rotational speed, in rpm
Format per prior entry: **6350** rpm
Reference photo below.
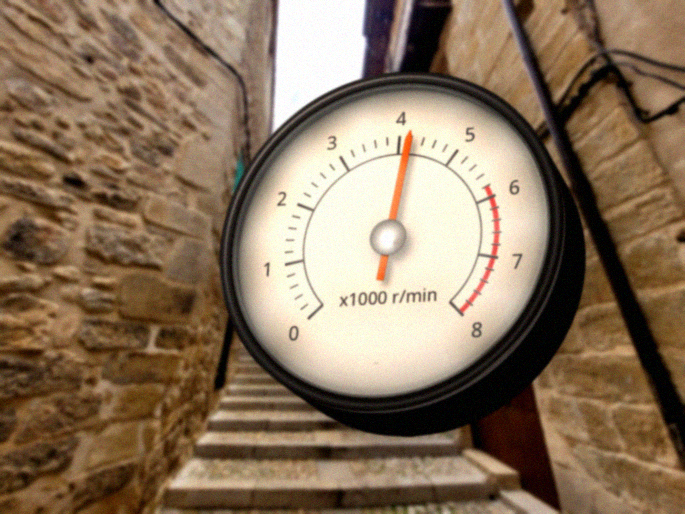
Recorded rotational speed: **4200** rpm
